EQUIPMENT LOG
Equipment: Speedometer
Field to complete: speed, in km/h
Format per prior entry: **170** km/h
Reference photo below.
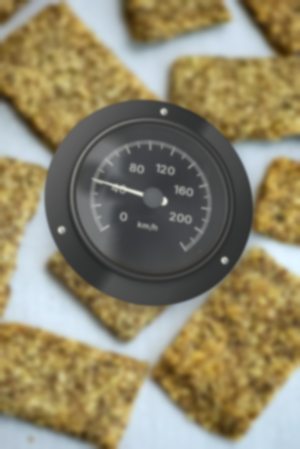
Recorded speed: **40** km/h
